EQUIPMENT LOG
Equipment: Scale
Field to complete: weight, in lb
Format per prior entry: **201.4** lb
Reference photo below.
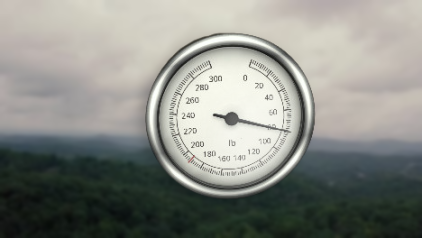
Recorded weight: **80** lb
